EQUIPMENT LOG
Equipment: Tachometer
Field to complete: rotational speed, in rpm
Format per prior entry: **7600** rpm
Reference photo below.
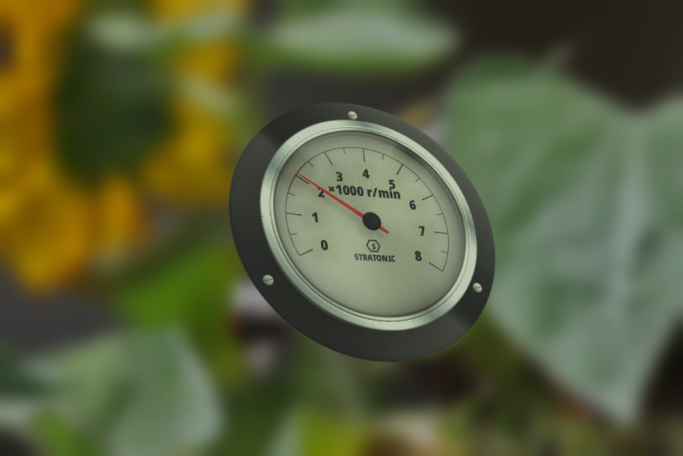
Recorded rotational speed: **2000** rpm
